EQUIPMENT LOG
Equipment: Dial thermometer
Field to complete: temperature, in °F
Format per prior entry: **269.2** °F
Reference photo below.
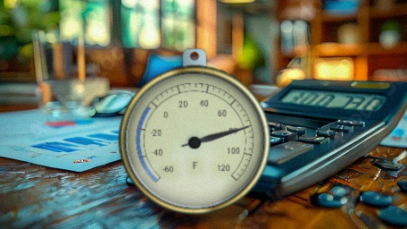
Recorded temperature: **80** °F
